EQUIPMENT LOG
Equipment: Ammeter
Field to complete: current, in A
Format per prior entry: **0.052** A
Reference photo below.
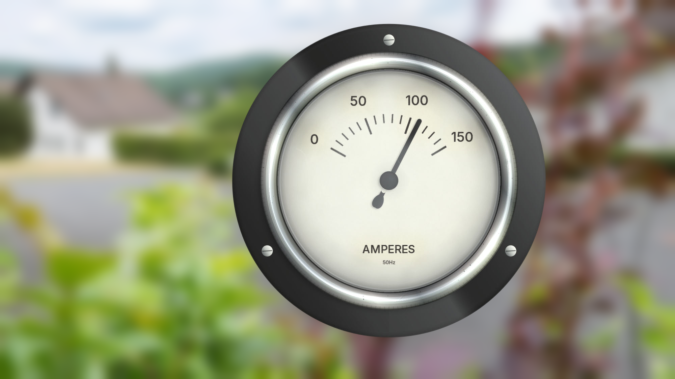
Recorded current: **110** A
